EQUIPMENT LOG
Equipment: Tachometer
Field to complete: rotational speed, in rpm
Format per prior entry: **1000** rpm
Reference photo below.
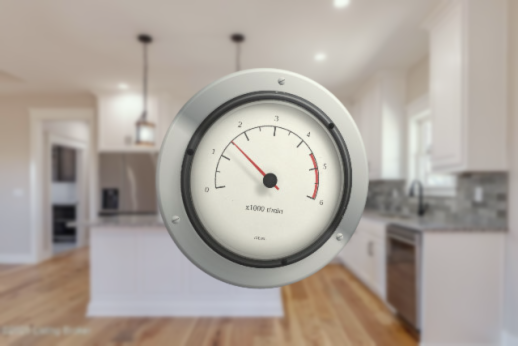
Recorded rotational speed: **1500** rpm
